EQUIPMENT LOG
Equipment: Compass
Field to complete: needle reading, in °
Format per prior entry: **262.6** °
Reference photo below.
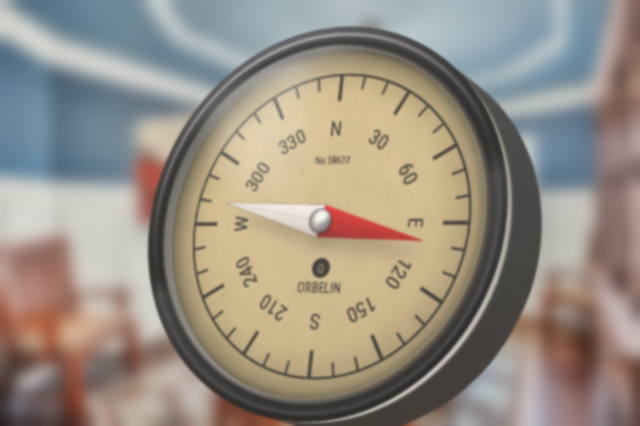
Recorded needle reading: **100** °
